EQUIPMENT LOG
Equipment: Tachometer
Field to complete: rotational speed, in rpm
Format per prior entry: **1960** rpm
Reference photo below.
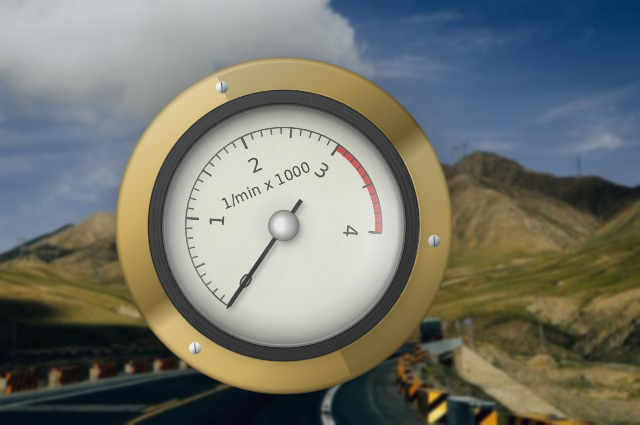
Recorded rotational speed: **0** rpm
